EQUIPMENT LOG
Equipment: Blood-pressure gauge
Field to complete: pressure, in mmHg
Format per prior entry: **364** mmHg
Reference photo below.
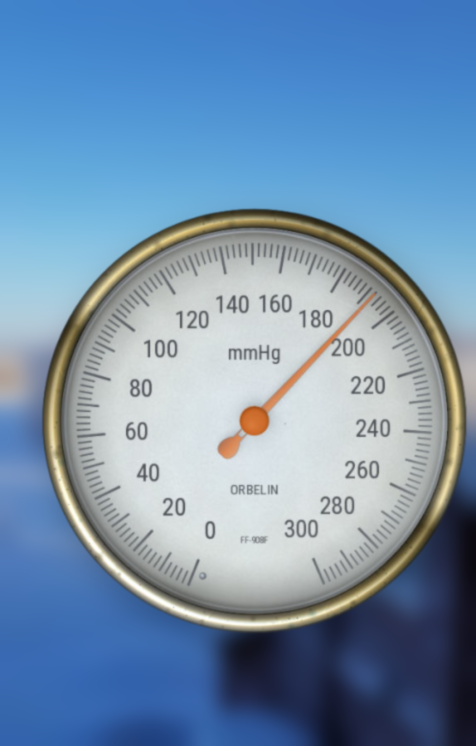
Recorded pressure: **192** mmHg
